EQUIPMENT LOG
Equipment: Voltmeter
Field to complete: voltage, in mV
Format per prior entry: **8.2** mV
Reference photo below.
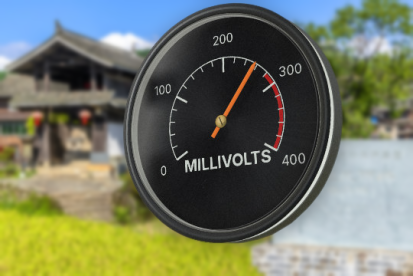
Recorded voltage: **260** mV
